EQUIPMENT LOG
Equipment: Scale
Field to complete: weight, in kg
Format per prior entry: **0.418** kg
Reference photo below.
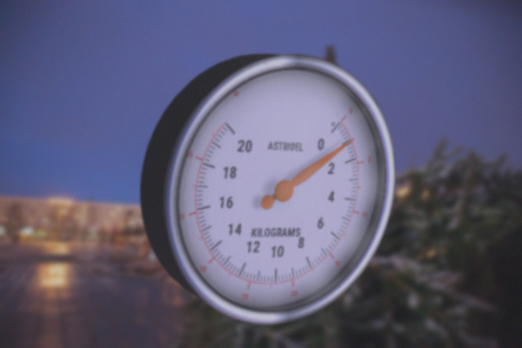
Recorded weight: **1** kg
